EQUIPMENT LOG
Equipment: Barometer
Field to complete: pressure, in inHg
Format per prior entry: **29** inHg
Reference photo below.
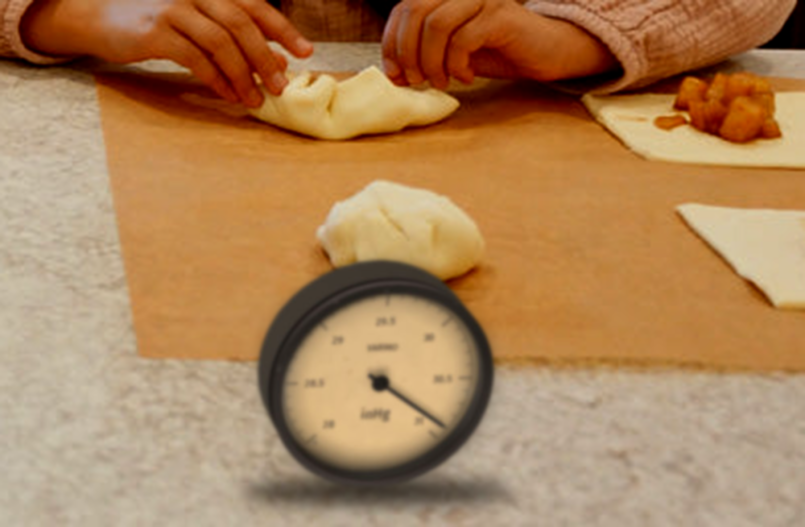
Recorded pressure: **30.9** inHg
